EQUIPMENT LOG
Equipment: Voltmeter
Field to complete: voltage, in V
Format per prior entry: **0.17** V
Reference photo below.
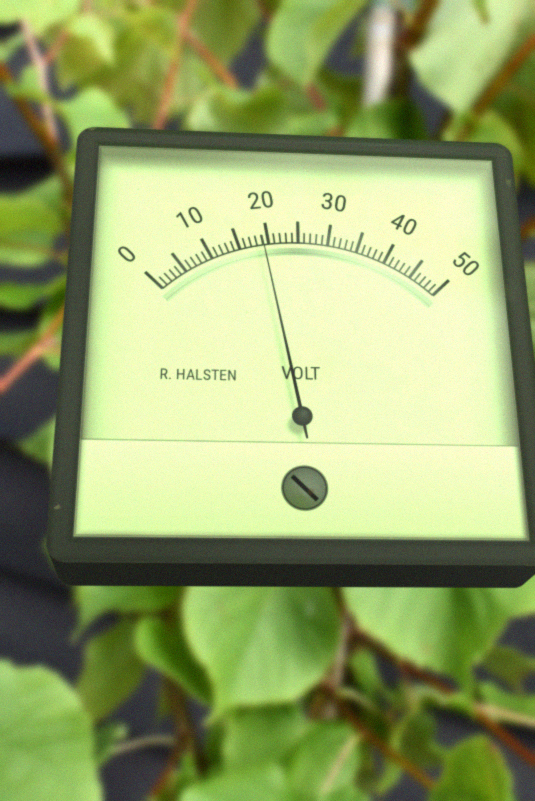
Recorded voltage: **19** V
